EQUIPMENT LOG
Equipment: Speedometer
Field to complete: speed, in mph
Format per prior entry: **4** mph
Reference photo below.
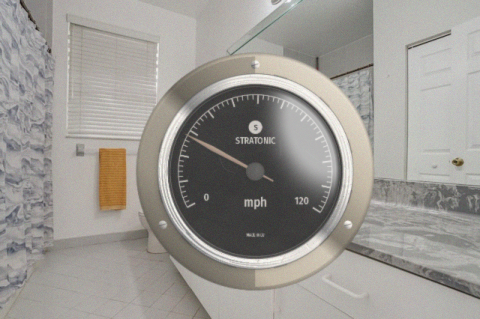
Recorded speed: **28** mph
